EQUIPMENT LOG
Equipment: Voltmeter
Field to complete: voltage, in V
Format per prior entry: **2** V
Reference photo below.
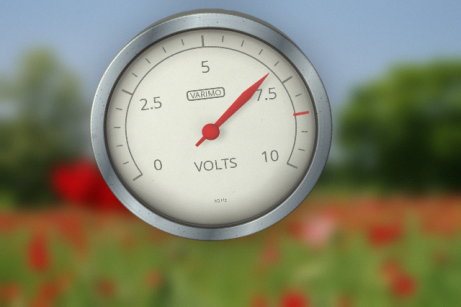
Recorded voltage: **7** V
